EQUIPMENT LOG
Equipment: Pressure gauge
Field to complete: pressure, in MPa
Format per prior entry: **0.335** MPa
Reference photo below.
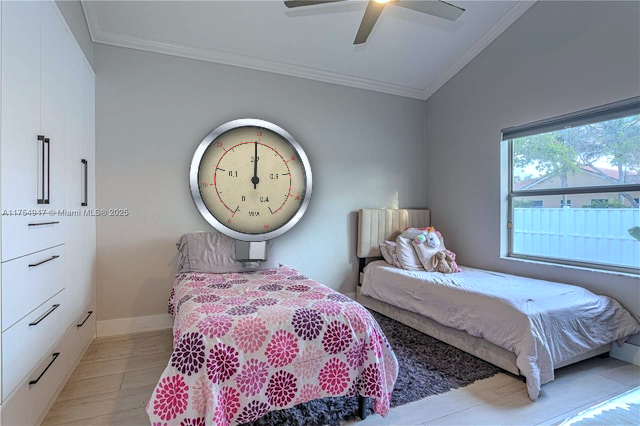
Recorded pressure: **0.2** MPa
